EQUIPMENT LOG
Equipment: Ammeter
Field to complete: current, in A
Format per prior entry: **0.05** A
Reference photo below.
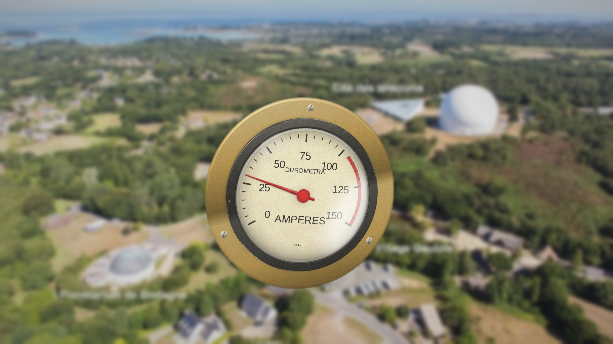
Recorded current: **30** A
